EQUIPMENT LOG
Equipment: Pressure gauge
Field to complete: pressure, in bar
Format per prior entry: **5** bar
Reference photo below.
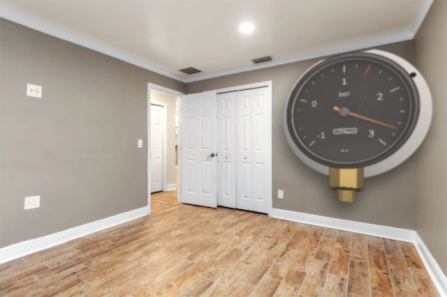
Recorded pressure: **2.7** bar
